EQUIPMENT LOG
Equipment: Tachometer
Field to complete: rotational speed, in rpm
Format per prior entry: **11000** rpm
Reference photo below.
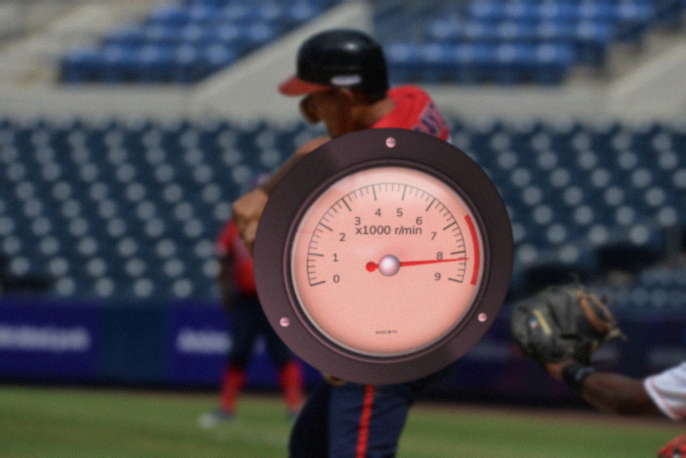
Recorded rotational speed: **8200** rpm
